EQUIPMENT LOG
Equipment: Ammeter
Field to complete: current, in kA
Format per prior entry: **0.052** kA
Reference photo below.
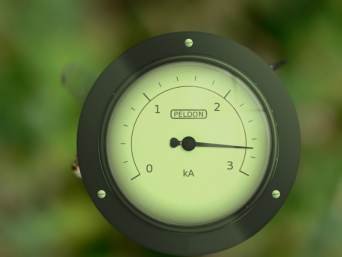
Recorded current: **2.7** kA
